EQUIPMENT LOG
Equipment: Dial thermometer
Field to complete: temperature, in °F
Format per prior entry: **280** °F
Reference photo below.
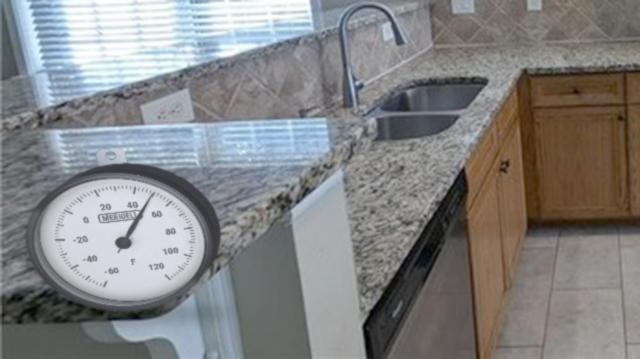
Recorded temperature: **50** °F
